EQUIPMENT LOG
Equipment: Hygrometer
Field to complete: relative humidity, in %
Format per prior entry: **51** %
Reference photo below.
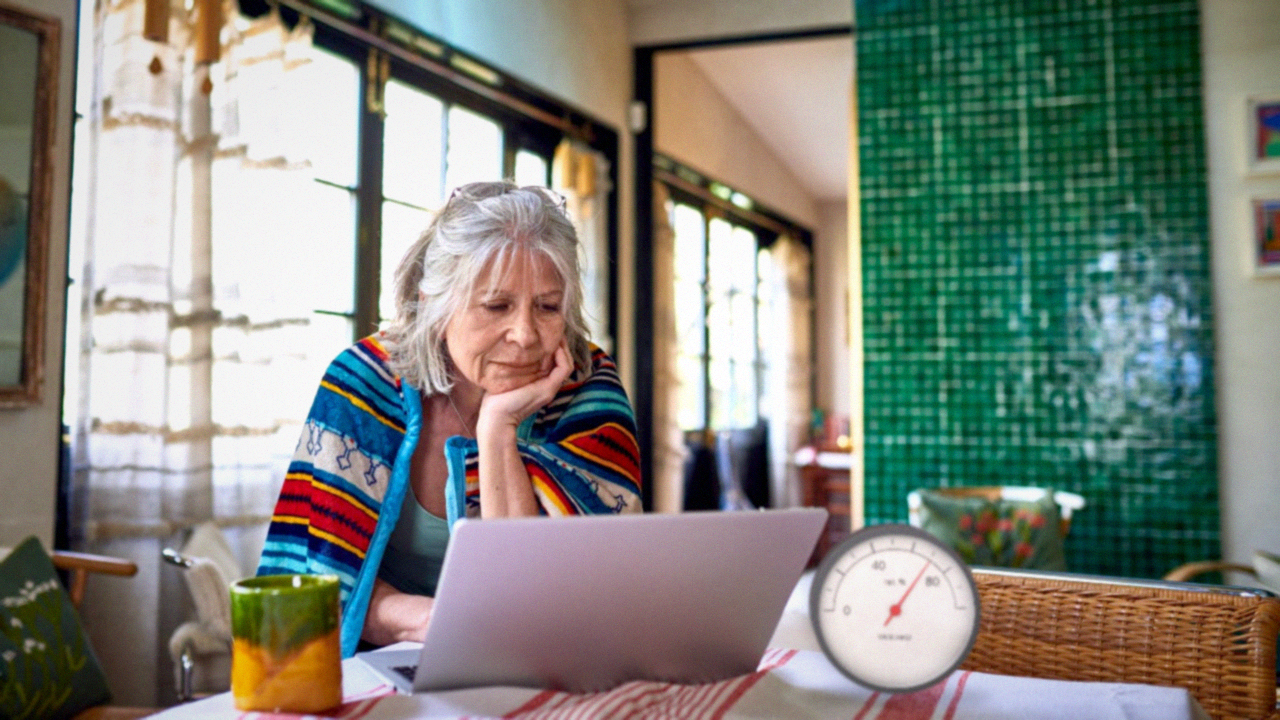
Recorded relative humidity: **70** %
